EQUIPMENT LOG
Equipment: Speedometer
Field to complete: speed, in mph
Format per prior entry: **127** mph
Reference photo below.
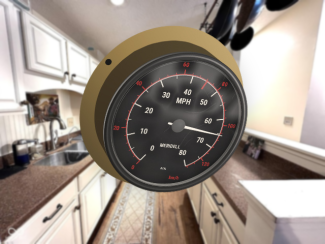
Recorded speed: **65** mph
